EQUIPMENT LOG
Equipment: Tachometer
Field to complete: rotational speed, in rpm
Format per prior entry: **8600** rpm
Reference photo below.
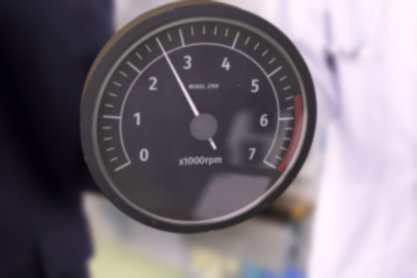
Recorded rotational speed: **2600** rpm
